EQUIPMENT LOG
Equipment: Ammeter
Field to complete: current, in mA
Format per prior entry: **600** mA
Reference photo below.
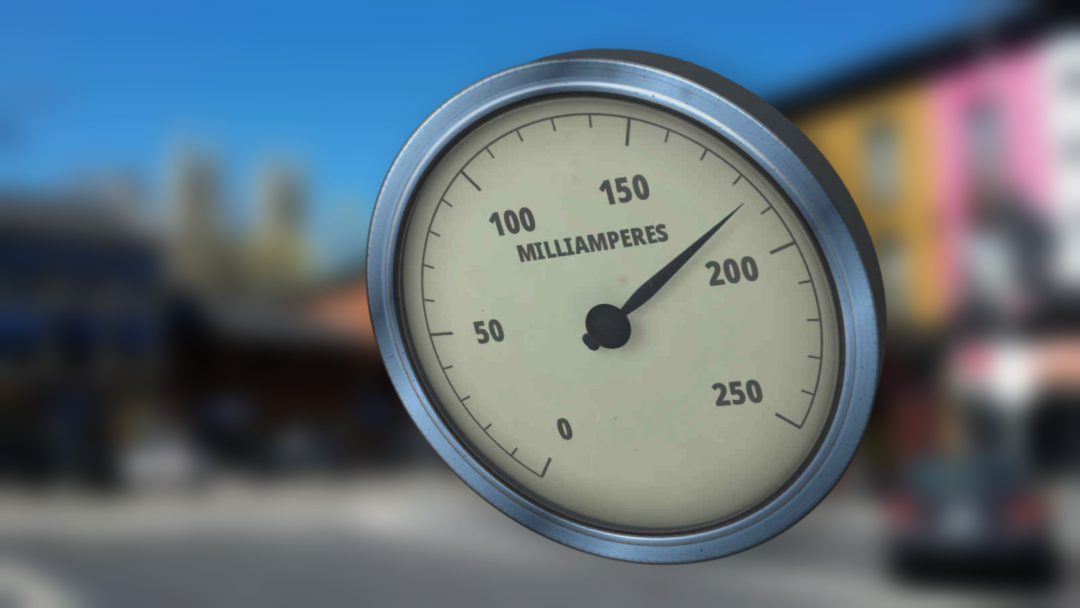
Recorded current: **185** mA
